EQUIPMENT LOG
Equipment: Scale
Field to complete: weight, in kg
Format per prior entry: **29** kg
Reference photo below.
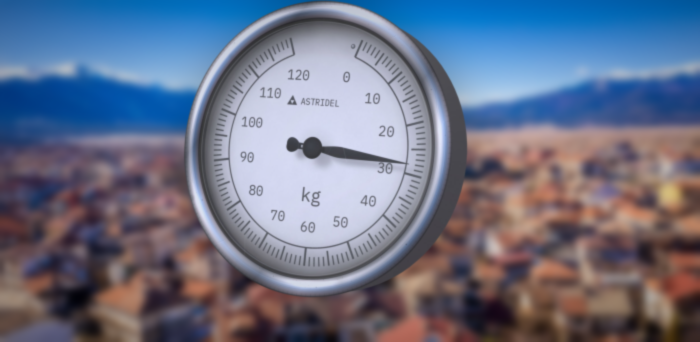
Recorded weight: **28** kg
